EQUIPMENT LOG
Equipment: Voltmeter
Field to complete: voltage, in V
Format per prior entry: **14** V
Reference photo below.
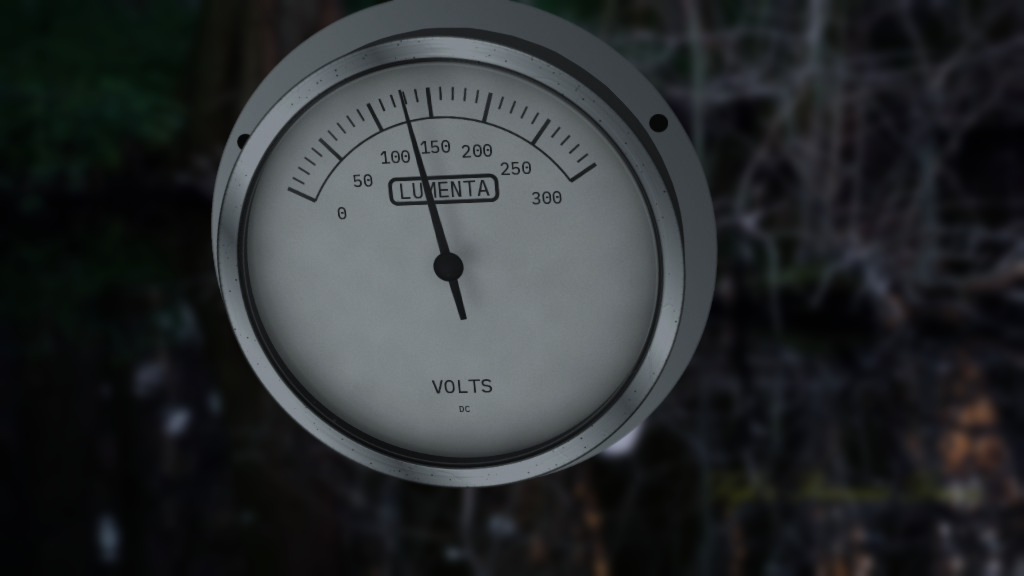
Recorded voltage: **130** V
